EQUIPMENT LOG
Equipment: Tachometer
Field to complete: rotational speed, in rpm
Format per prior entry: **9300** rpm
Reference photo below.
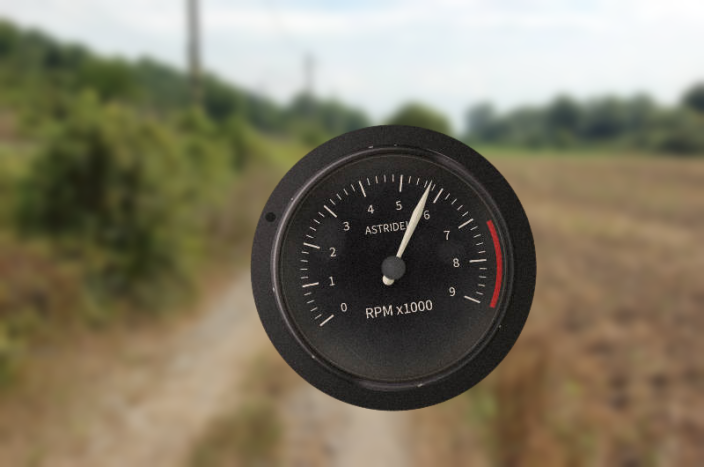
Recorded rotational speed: **5700** rpm
